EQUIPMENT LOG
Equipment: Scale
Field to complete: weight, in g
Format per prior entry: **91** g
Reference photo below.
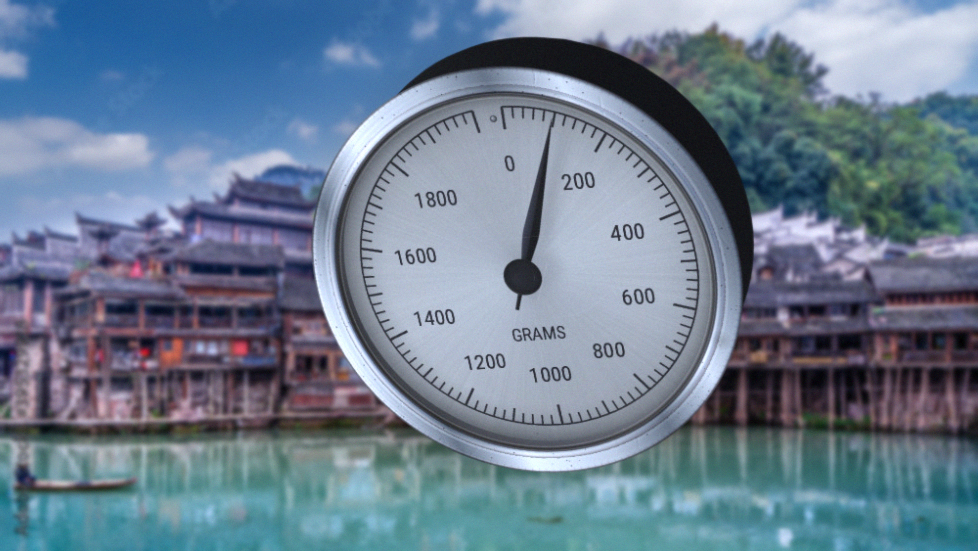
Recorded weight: **100** g
